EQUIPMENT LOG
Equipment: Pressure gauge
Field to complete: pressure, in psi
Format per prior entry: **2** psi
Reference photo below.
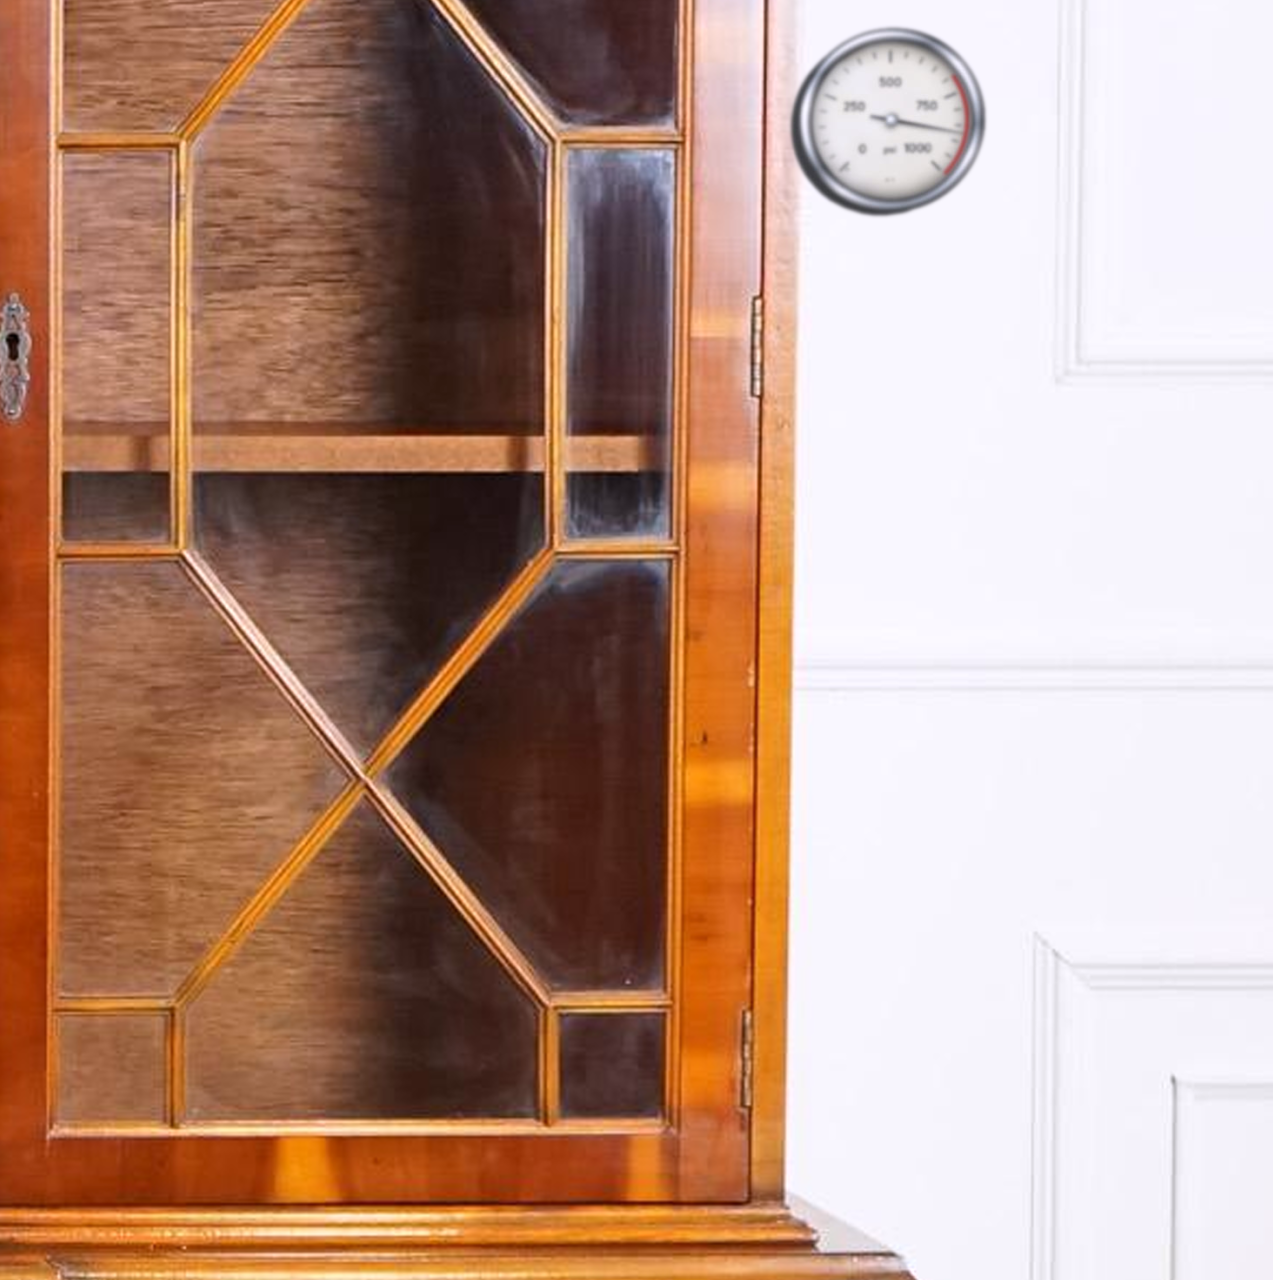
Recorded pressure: **875** psi
